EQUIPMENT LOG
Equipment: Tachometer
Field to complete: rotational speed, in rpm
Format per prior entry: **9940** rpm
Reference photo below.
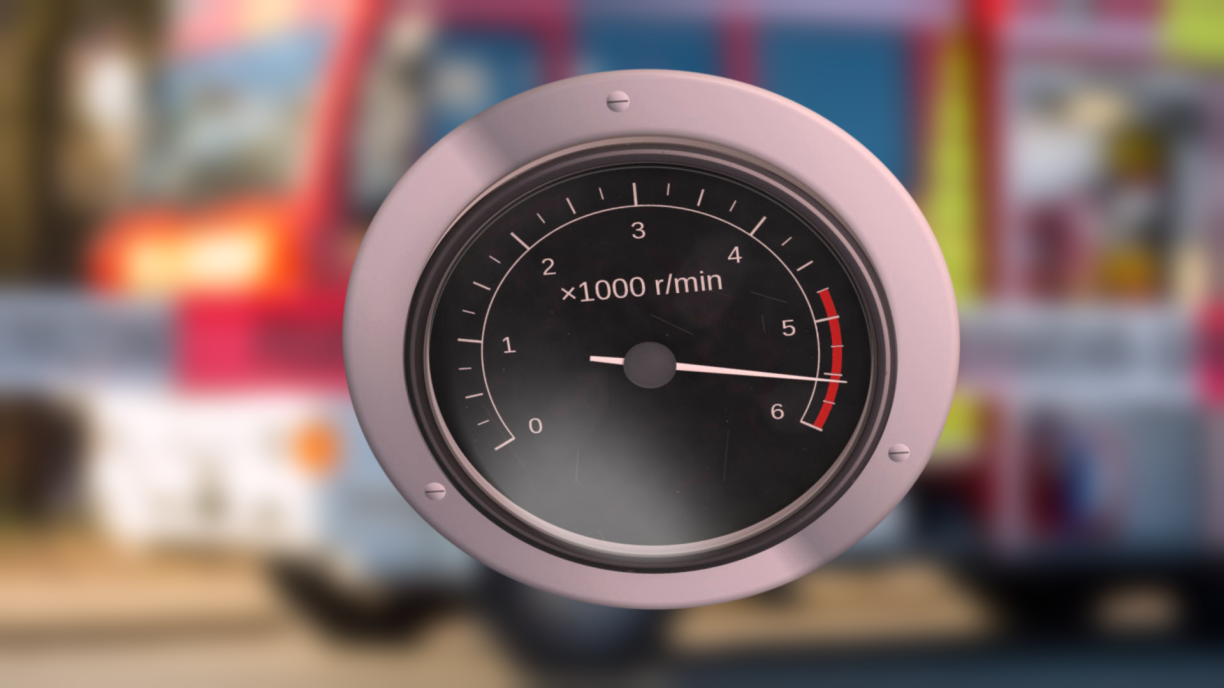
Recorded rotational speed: **5500** rpm
